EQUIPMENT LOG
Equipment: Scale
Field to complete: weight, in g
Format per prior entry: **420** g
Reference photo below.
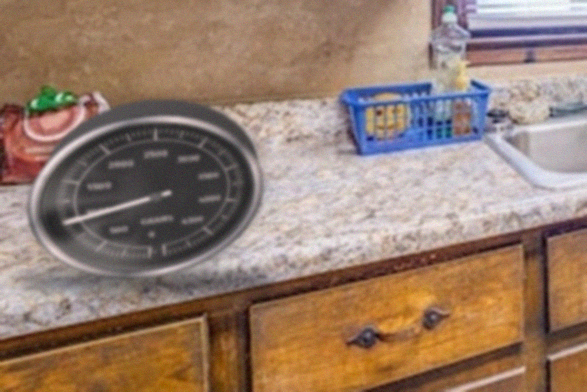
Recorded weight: **1000** g
